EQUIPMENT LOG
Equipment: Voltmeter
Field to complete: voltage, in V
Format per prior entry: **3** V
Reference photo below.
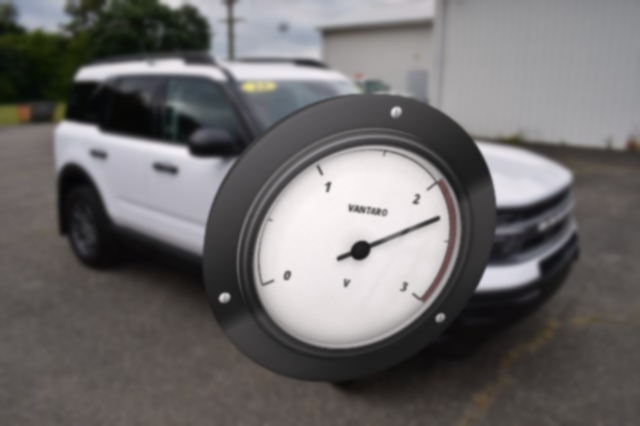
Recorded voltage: **2.25** V
